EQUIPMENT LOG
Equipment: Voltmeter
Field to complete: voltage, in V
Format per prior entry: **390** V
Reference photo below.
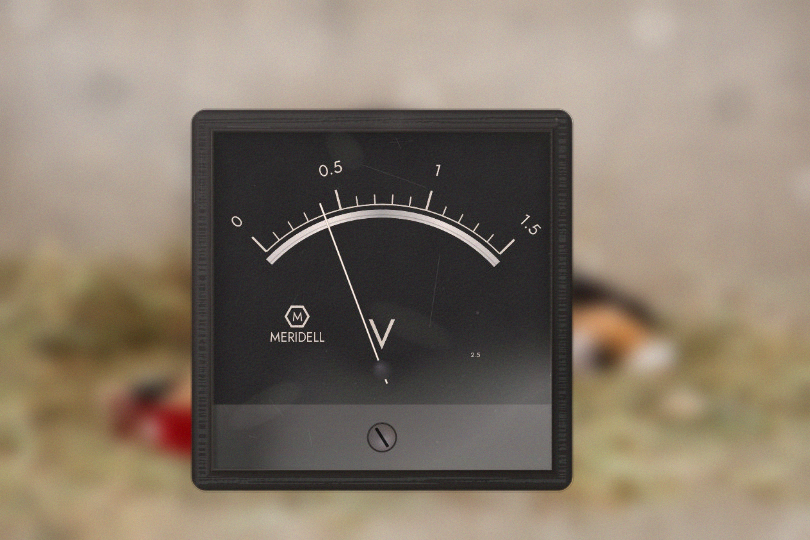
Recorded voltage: **0.4** V
